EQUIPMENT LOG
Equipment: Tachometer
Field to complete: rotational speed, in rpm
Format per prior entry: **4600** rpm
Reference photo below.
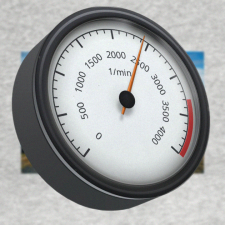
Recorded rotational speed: **2400** rpm
